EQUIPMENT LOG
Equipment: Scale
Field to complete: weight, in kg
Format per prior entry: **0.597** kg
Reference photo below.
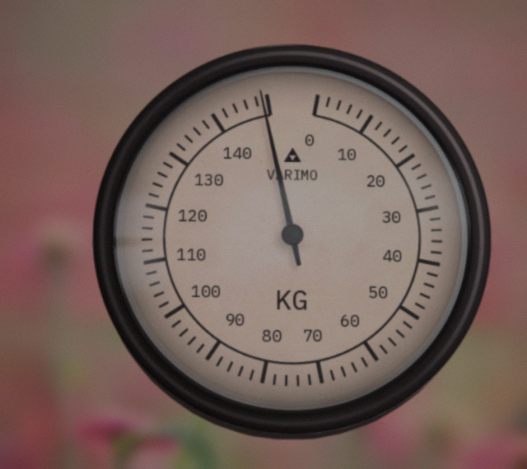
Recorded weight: **149** kg
